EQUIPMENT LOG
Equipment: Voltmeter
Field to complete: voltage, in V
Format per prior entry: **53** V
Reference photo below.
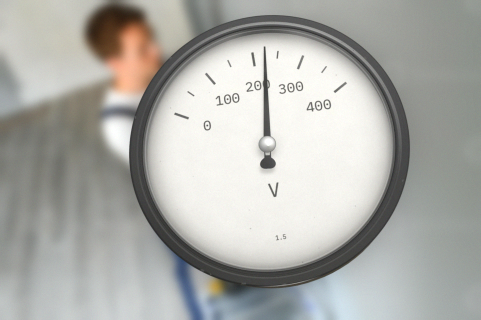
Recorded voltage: **225** V
